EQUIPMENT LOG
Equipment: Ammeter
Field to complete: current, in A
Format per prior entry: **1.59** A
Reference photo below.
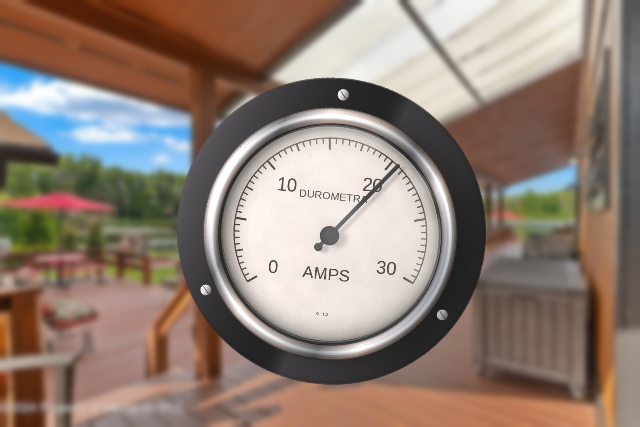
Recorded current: **20.5** A
